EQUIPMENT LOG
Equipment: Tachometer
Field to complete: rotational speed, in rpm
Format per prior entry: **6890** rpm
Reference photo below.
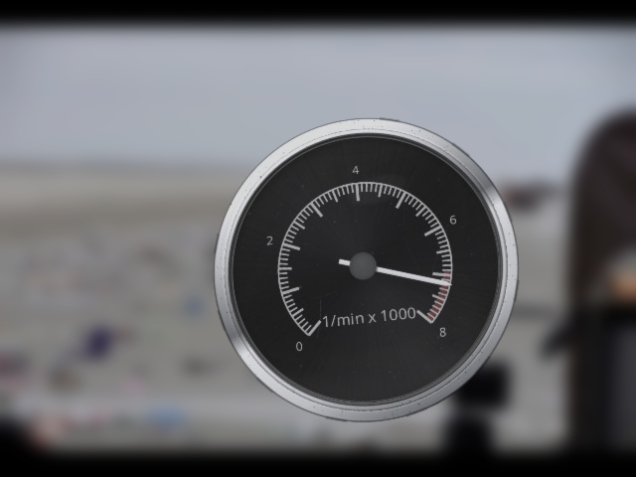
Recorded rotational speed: **7200** rpm
